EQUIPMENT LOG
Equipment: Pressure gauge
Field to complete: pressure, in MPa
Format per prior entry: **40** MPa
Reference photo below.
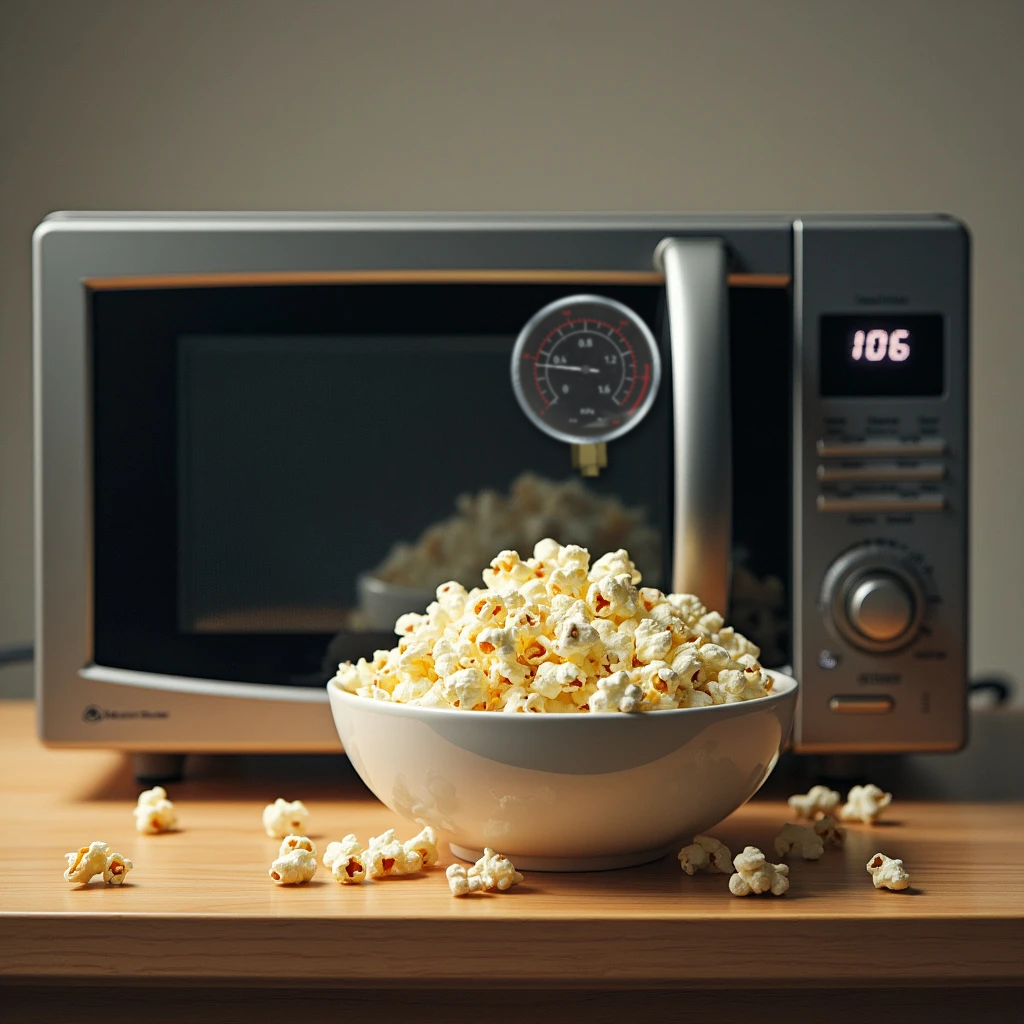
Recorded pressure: **0.3** MPa
